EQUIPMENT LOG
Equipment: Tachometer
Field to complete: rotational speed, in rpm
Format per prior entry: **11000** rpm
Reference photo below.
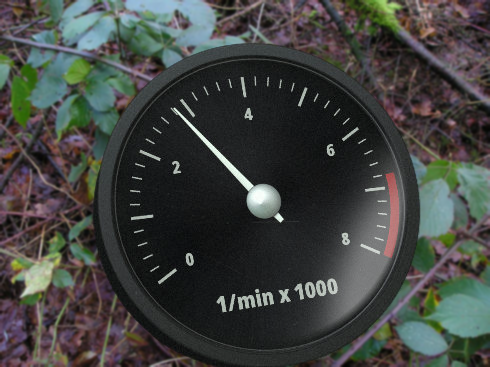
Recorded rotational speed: **2800** rpm
